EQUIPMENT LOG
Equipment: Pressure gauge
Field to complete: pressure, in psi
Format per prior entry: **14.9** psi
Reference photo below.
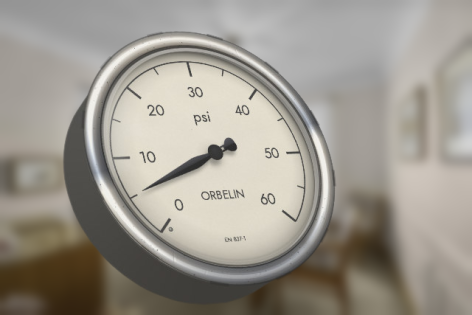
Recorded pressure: **5** psi
